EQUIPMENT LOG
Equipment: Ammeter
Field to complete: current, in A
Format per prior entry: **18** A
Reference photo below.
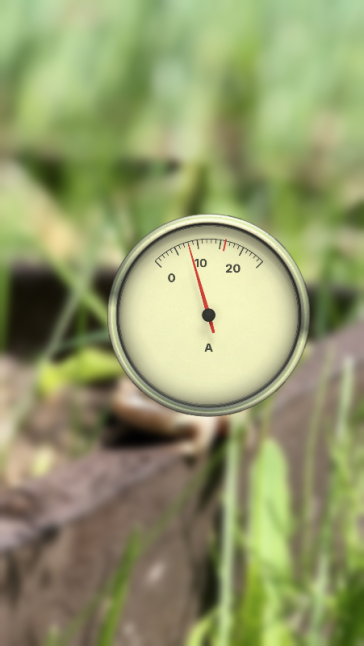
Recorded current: **8** A
